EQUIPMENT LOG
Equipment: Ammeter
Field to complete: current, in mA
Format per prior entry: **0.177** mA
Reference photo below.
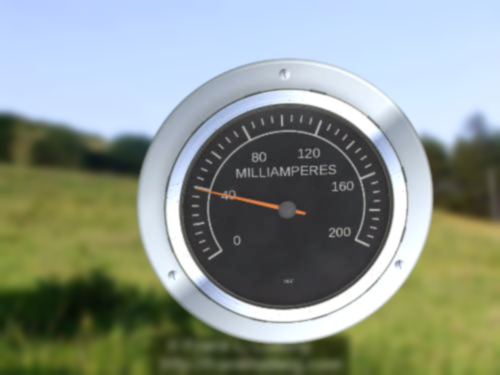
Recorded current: **40** mA
